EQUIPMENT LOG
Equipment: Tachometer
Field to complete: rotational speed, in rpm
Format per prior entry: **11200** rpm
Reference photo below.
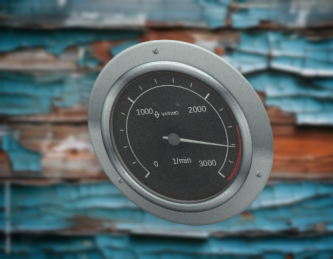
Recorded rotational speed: **2600** rpm
